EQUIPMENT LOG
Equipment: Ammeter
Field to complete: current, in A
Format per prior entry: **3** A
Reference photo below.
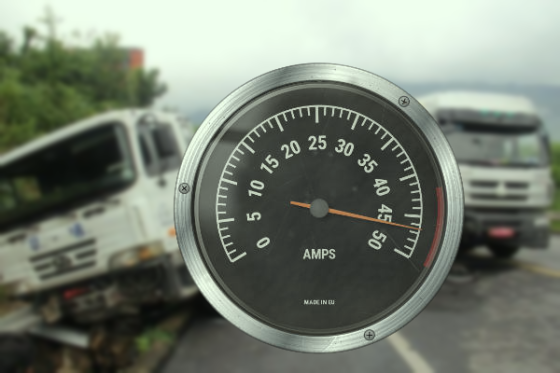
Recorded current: **46.5** A
